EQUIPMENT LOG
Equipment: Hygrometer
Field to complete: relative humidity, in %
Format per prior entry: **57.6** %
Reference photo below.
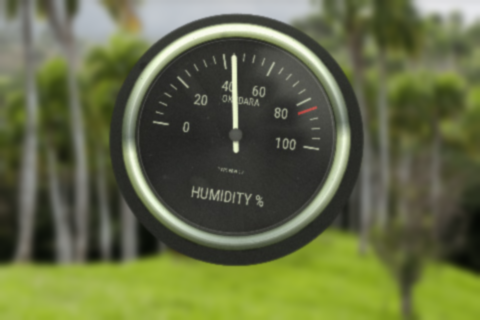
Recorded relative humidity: **44** %
